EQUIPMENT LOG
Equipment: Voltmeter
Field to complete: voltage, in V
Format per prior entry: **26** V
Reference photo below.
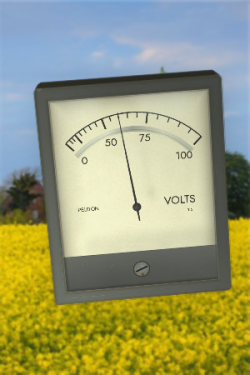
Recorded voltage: **60** V
